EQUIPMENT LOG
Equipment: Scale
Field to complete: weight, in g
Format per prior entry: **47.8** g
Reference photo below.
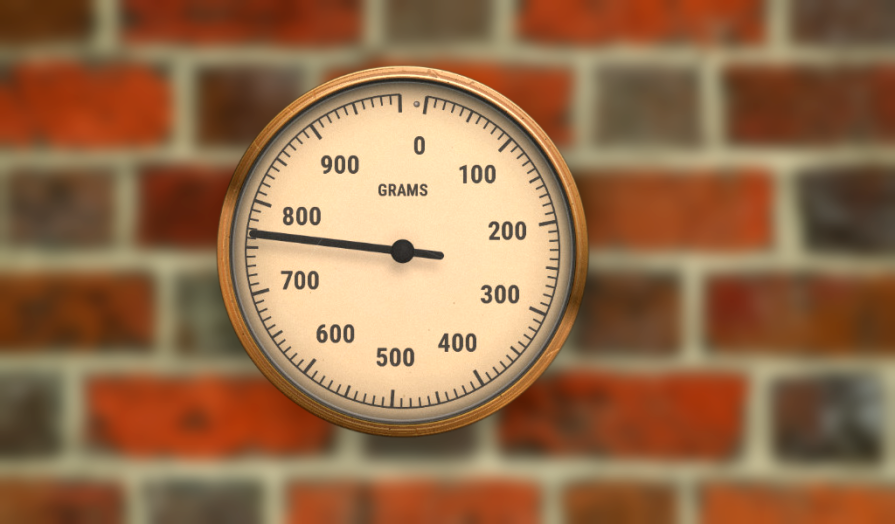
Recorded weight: **765** g
